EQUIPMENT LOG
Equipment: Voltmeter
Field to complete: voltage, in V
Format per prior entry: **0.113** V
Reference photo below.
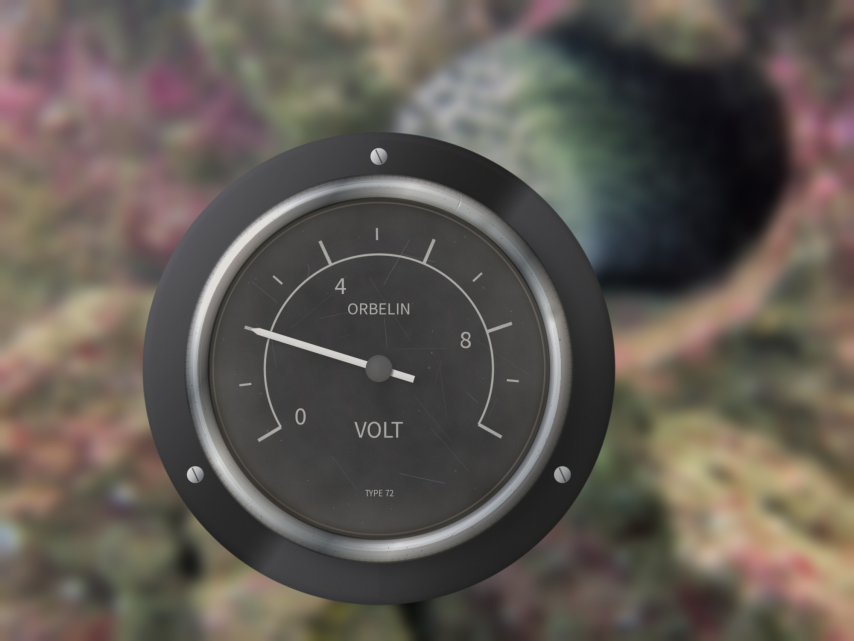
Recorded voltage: **2** V
